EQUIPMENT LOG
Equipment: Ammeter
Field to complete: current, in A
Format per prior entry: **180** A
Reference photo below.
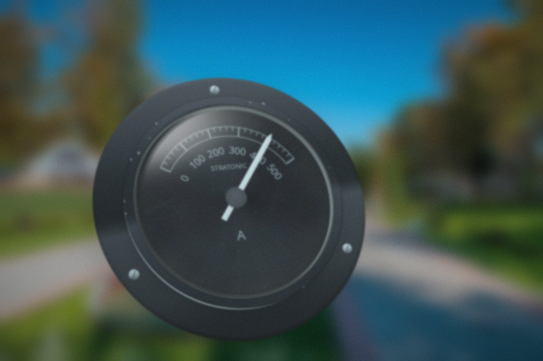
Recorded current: **400** A
